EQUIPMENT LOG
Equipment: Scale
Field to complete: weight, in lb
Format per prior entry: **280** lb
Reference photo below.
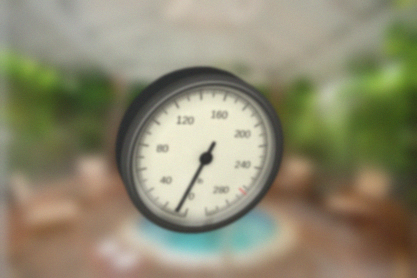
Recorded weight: **10** lb
